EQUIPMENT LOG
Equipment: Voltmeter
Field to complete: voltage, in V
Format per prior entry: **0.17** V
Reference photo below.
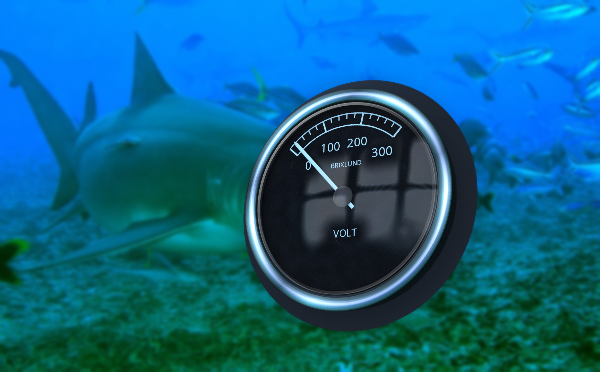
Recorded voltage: **20** V
